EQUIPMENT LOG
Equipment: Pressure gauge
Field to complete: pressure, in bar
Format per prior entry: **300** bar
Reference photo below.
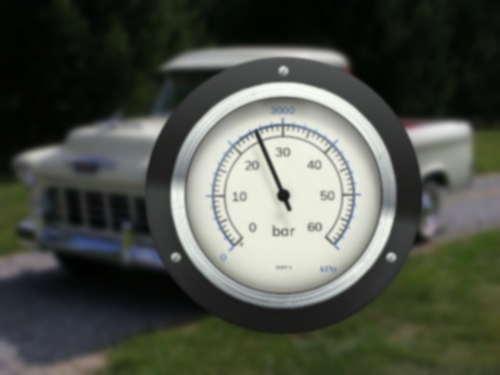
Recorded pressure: **25** bar
